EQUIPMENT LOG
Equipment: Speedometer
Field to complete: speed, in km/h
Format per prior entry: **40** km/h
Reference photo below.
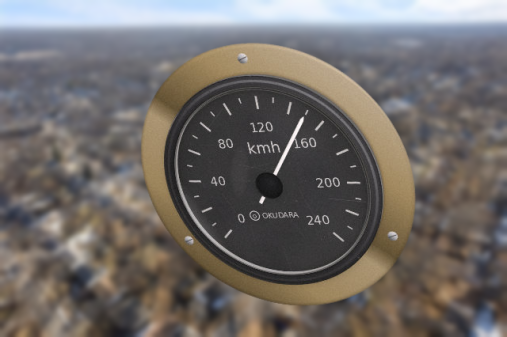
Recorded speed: **150** km/h
